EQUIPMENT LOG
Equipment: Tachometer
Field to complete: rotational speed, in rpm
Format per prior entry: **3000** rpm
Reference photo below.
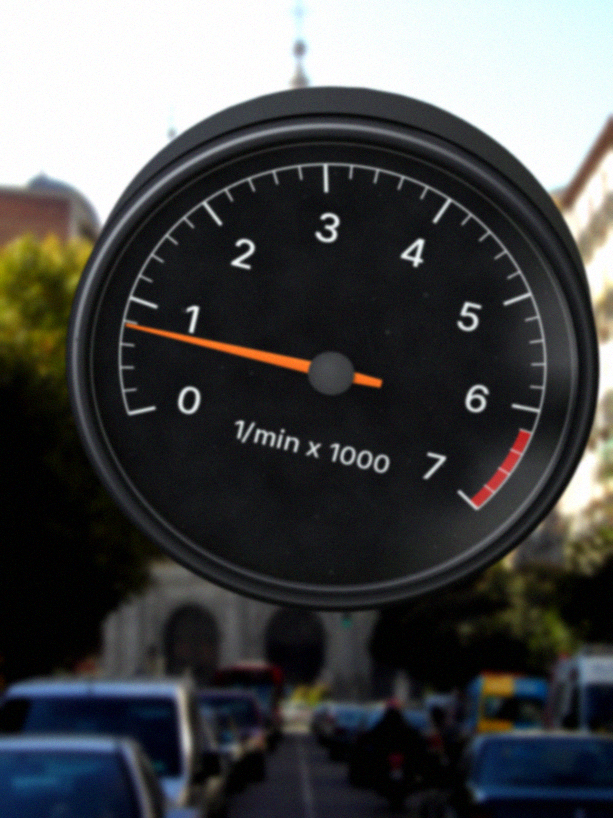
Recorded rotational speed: **800** rpm
